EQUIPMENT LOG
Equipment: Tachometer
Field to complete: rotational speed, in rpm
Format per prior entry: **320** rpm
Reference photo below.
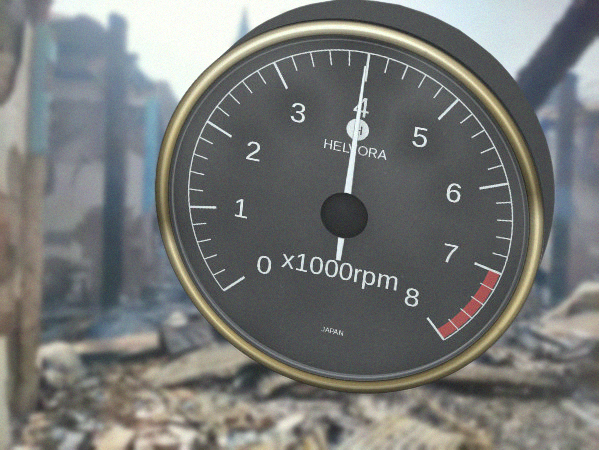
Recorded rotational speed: **4000** rpm
